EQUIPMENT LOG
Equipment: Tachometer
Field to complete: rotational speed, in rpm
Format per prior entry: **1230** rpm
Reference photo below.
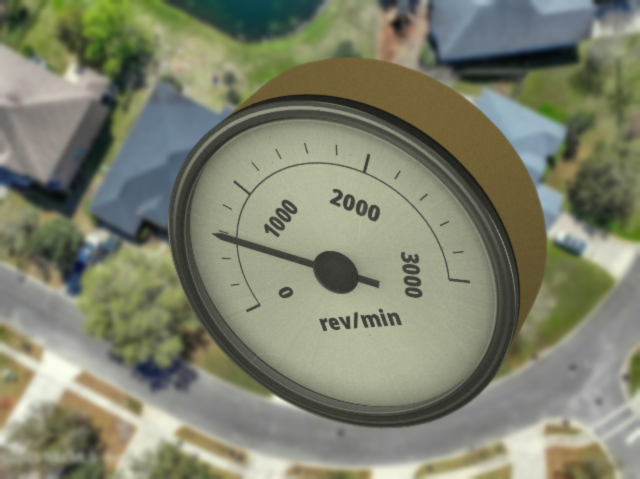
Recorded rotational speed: **600** rpm
